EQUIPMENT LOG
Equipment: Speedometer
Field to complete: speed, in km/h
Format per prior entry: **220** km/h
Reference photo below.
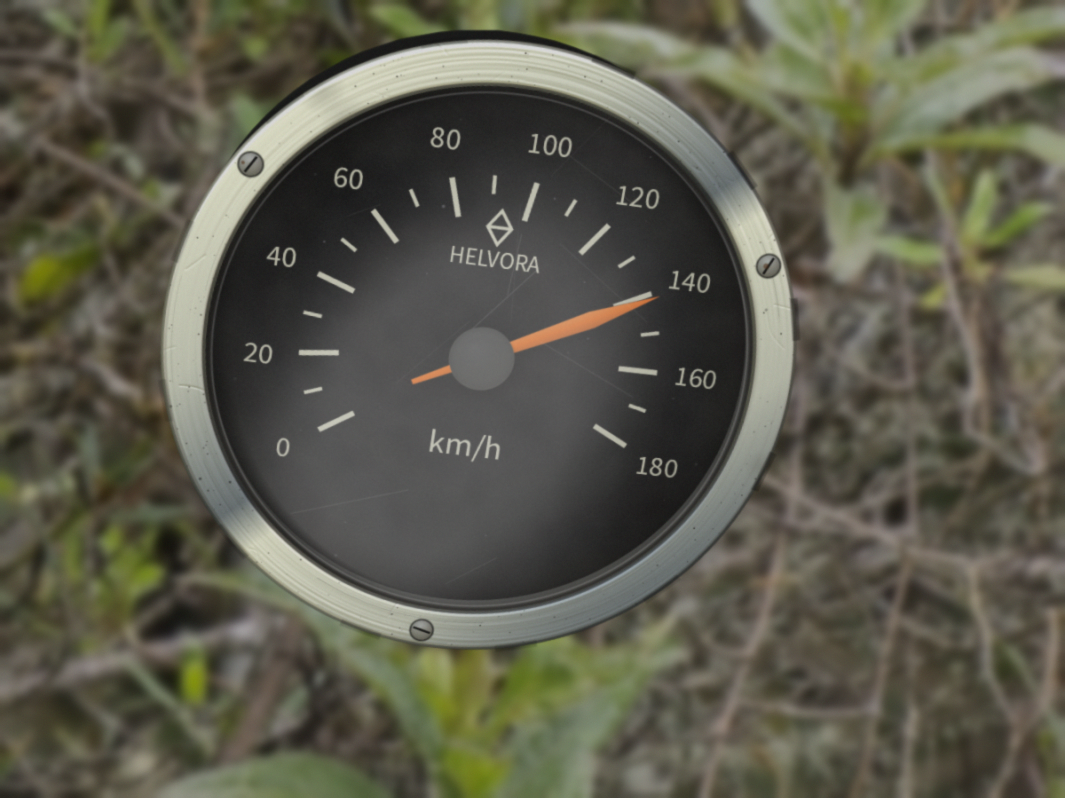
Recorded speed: **140** km/h
